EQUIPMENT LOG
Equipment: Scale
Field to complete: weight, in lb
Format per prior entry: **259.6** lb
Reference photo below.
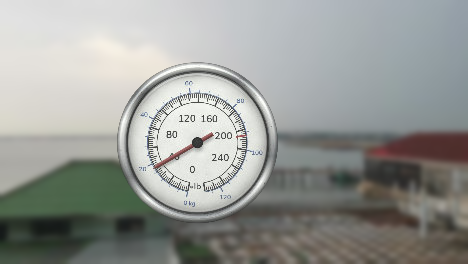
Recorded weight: **40** lb
